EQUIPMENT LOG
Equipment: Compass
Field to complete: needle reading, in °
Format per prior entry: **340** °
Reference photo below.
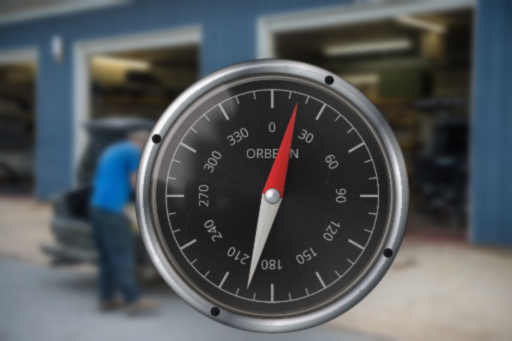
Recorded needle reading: **15** °
